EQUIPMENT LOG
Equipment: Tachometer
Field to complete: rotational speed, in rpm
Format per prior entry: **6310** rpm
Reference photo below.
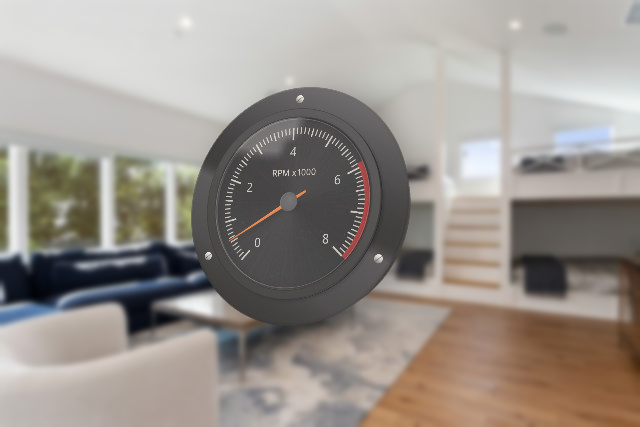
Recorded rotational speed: **500** rpm
